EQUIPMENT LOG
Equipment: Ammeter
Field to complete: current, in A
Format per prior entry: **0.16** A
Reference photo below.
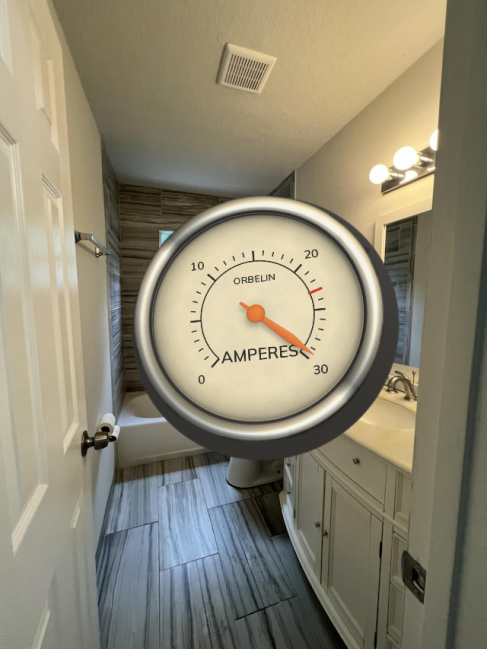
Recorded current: **29.5** A
